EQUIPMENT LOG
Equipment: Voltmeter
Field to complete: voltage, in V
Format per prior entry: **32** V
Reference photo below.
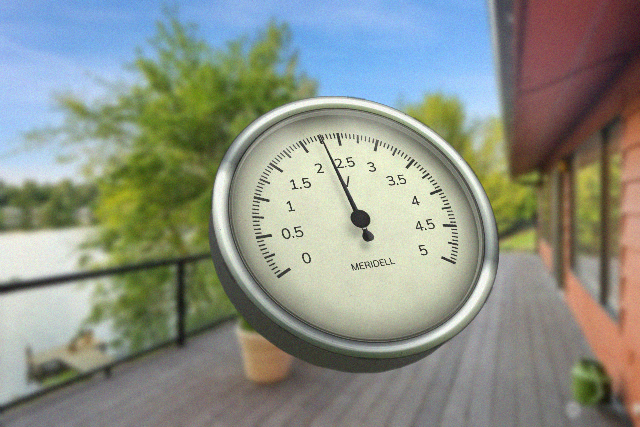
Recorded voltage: **2.25** V
